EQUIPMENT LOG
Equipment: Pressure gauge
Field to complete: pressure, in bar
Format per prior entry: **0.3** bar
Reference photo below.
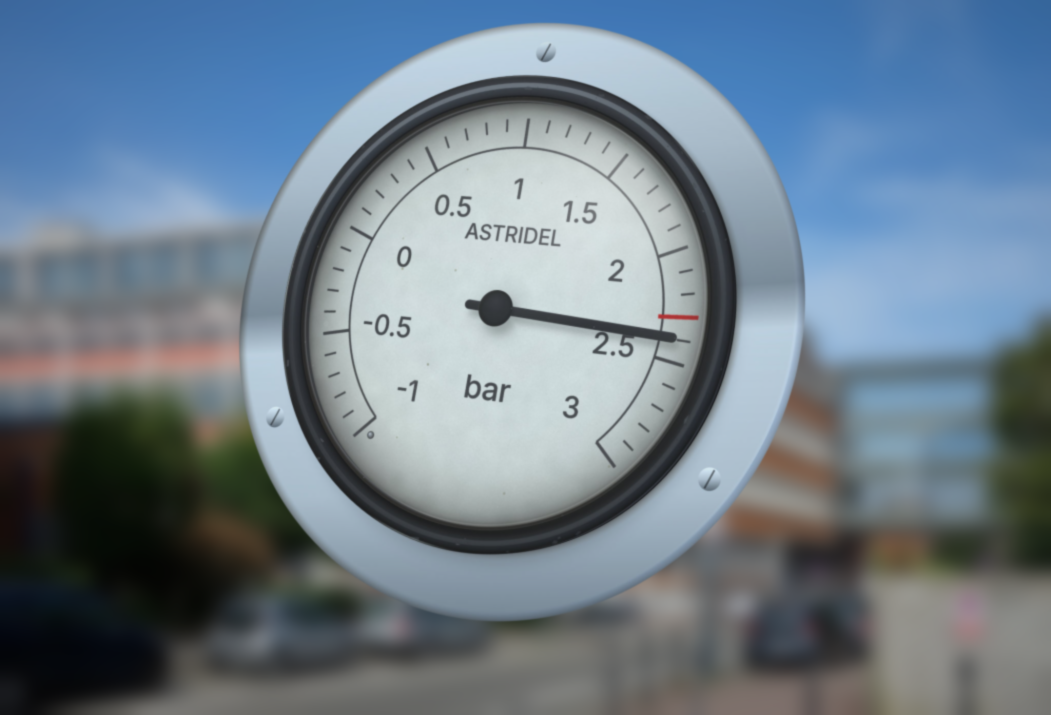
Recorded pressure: **2.4** bar
